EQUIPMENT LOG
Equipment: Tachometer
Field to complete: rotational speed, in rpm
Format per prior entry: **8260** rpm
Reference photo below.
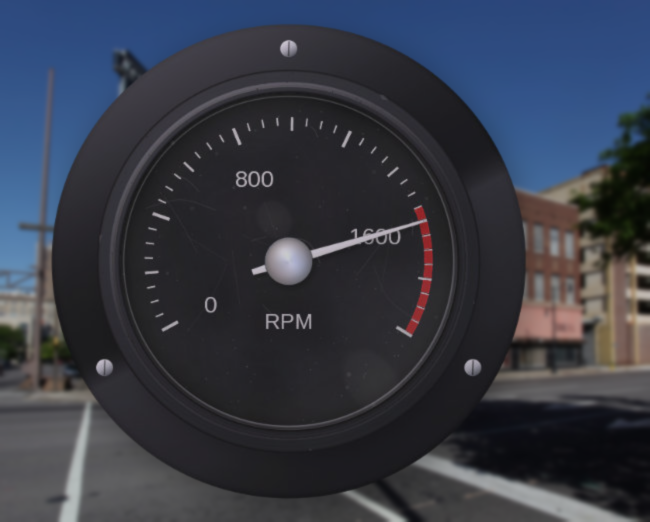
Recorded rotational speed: **1600** rpm
